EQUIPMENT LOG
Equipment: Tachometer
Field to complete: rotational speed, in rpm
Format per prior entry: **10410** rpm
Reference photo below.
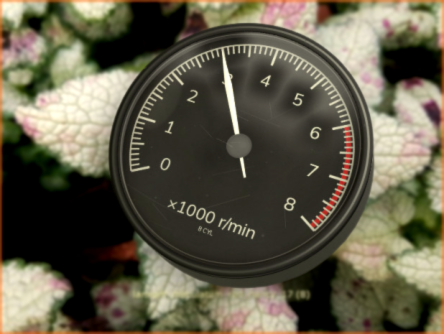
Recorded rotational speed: **3000** rpm
